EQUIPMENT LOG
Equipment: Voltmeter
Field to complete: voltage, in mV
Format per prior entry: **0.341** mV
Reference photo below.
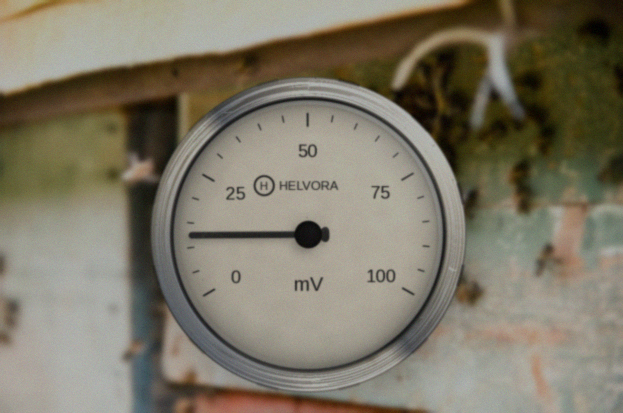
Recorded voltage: **12.5** mV
